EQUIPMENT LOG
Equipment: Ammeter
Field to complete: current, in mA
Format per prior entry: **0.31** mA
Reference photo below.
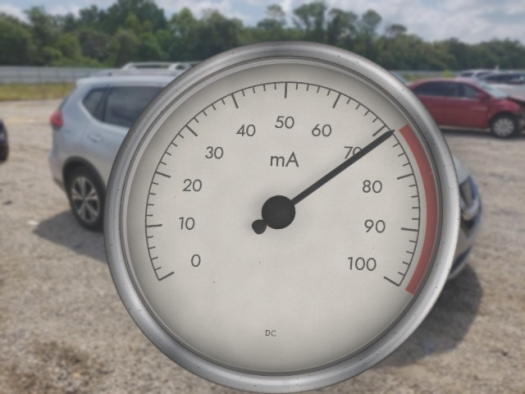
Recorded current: **72** mA
